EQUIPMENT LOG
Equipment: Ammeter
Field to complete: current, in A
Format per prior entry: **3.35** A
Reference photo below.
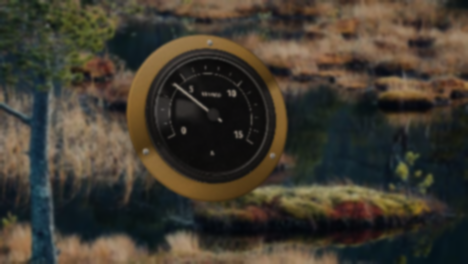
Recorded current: **4** A
